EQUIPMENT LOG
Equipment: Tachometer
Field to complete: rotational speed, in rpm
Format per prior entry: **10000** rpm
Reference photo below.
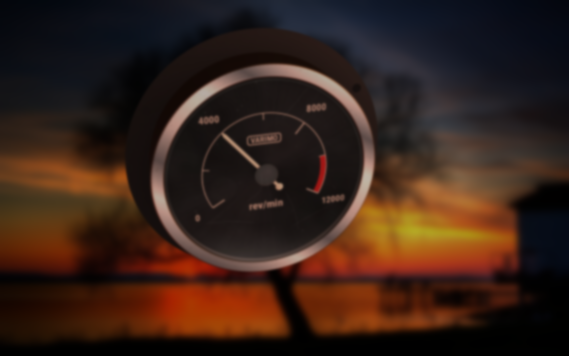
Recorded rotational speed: **4000** rpm
